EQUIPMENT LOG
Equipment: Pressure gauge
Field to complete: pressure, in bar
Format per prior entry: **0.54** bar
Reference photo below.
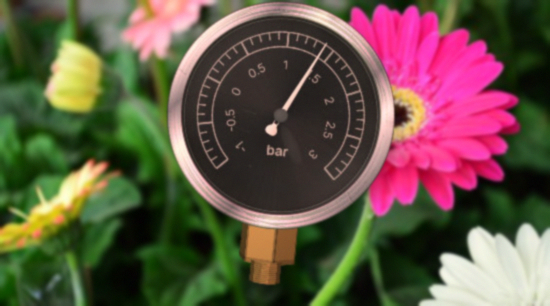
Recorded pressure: **1.4** bar
